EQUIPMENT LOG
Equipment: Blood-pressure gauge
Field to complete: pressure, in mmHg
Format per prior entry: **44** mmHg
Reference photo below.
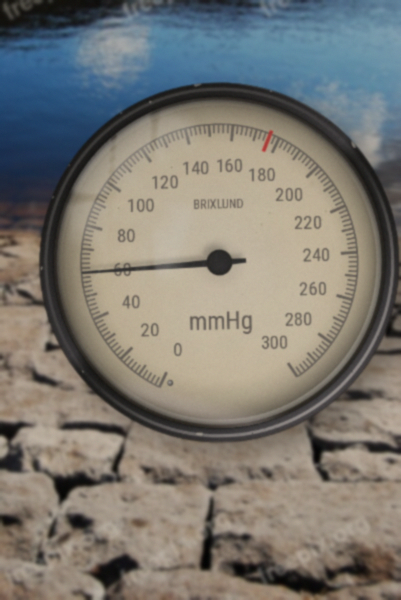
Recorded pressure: **60** mmHg
